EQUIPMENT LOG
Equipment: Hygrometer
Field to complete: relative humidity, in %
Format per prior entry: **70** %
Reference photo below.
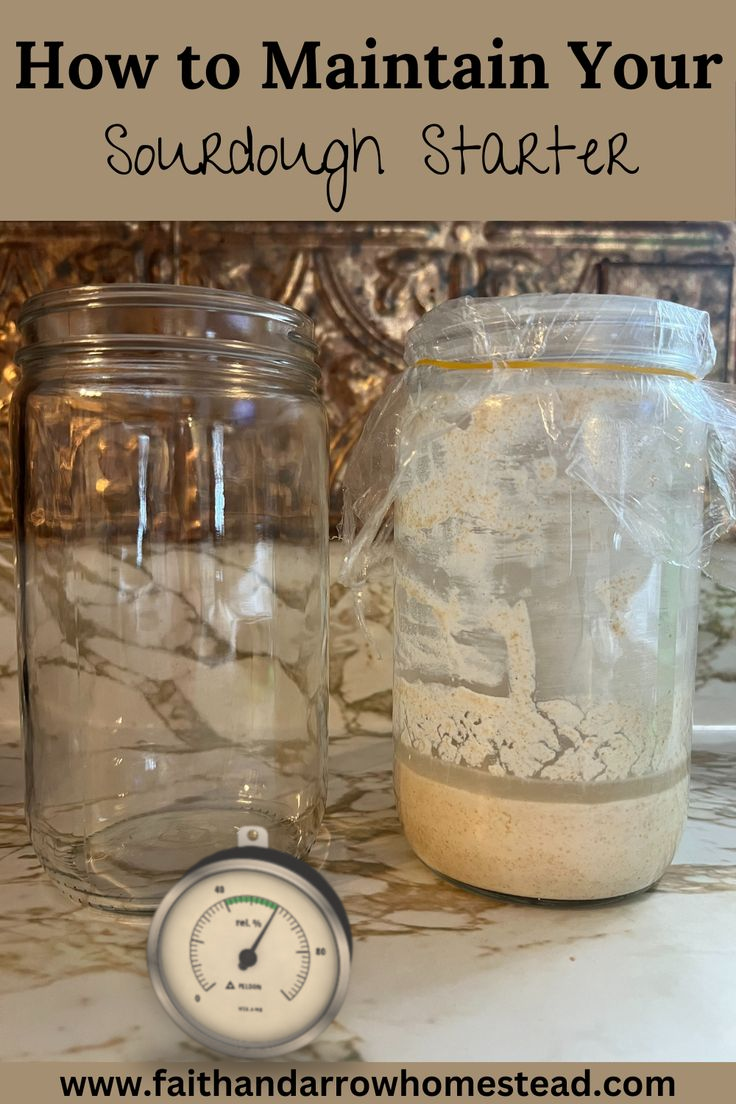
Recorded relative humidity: **60** %
